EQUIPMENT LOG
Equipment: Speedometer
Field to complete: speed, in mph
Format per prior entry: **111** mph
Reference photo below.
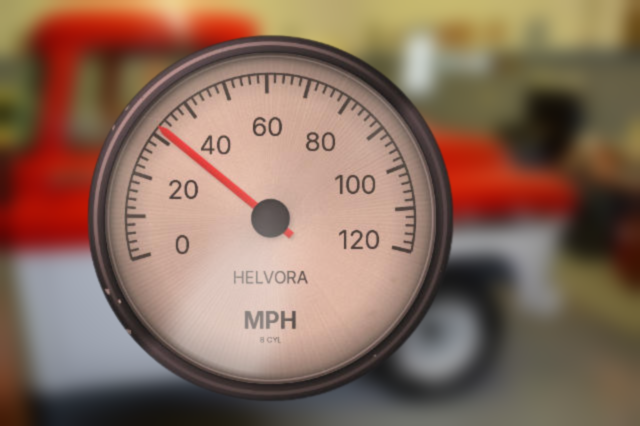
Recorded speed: **32** mph
